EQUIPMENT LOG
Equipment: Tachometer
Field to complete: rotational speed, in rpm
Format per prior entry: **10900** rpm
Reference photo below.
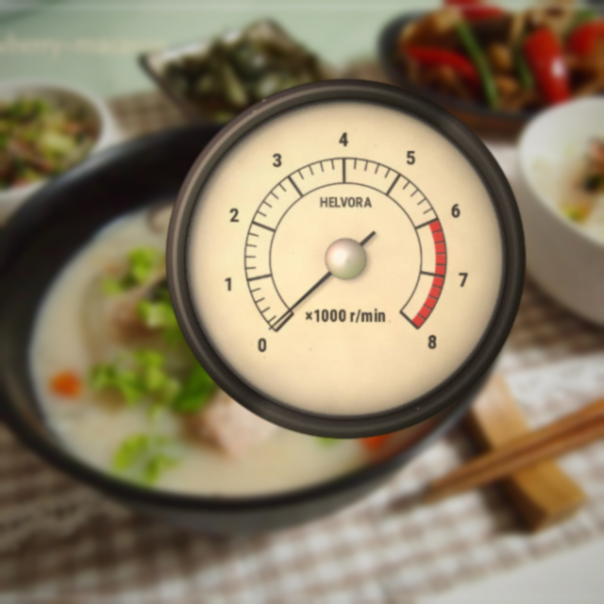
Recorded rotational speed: **100** rpm
